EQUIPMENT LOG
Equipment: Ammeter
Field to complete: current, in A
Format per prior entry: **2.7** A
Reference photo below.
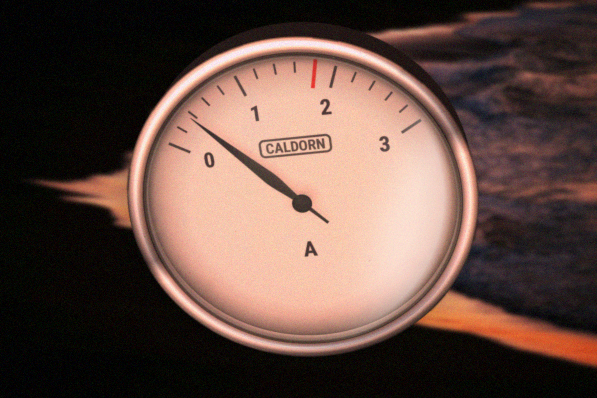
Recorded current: **0.4** A
